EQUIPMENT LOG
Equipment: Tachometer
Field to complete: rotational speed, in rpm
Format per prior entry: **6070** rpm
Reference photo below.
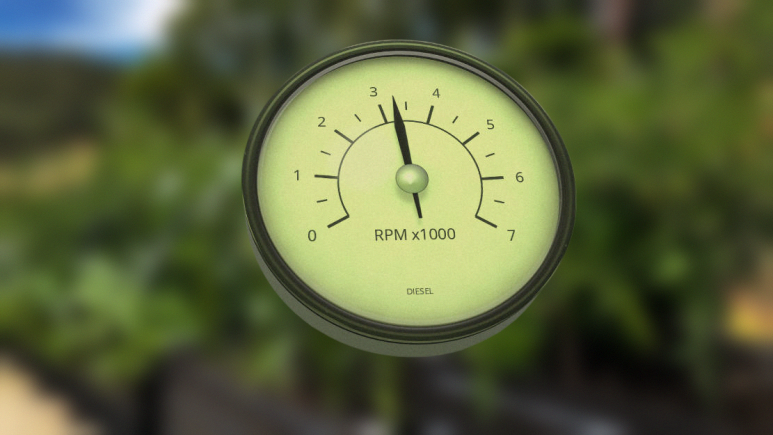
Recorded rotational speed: **3250** rpm
